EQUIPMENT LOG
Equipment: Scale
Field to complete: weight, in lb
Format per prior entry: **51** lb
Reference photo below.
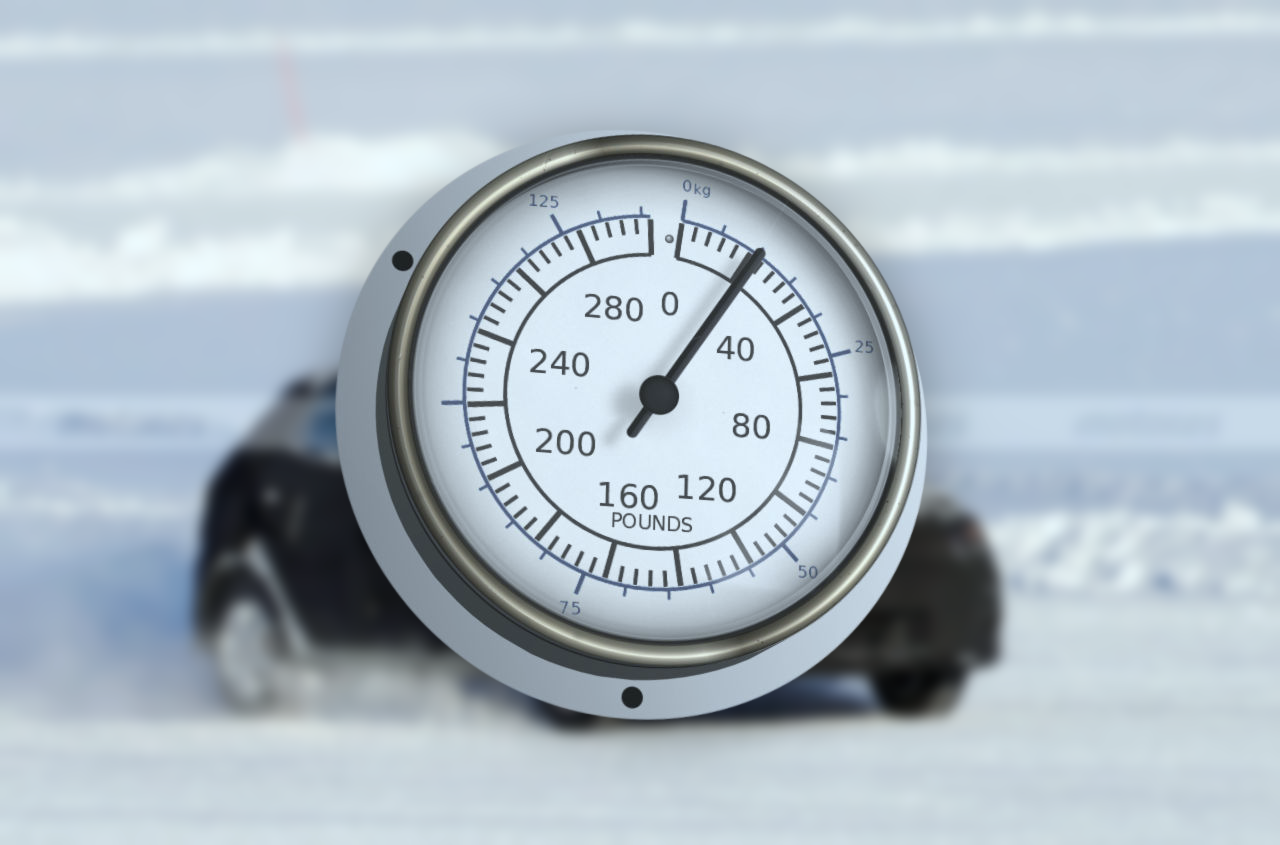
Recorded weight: **22** lb
